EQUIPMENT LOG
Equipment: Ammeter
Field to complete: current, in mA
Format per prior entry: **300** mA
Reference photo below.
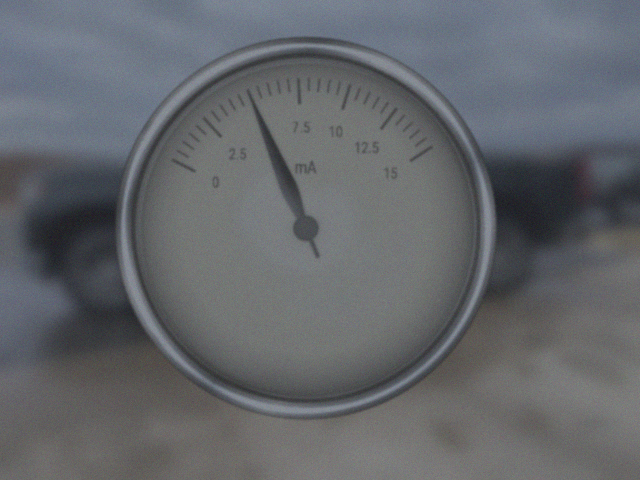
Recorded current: **5** mA
